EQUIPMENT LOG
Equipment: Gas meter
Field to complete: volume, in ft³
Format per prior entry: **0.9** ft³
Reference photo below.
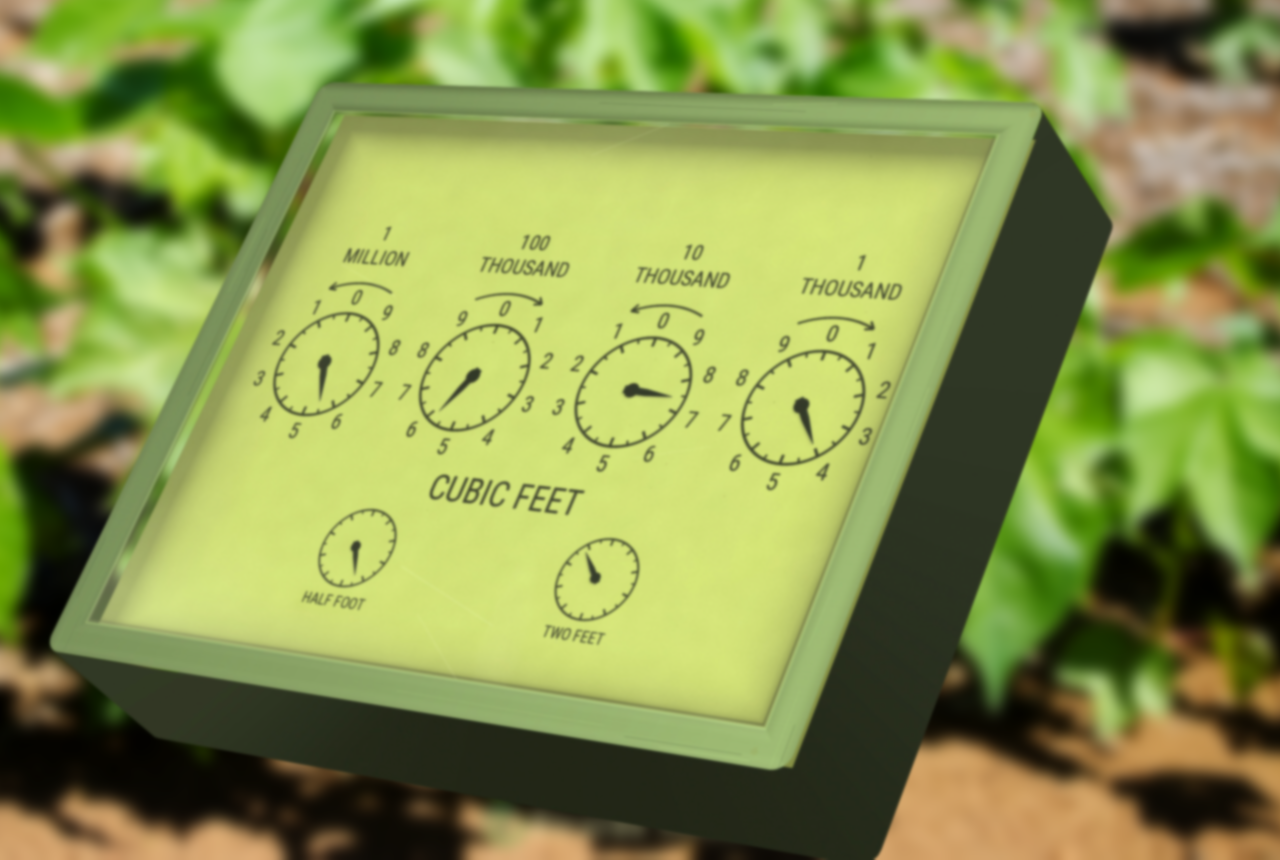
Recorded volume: **557400** ft³
